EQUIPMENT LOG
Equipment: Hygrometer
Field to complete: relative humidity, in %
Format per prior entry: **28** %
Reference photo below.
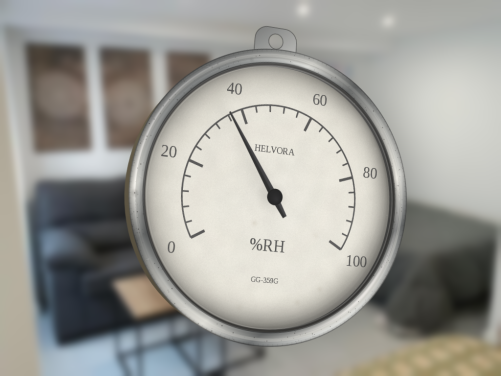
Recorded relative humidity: **36** %
